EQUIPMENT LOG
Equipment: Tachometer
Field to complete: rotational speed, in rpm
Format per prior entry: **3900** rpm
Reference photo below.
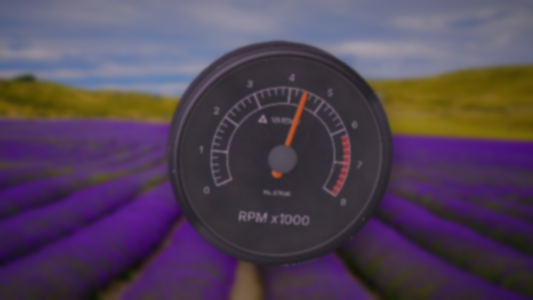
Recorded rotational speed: **4400** rpm
